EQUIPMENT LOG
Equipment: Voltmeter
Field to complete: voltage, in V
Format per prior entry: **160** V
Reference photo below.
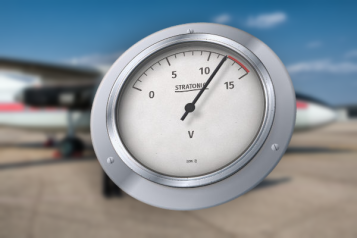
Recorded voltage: **12** V
